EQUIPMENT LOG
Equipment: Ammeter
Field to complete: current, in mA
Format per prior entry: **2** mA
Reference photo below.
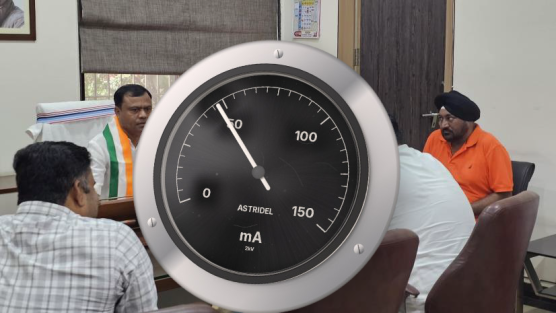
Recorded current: **47.5** mA
